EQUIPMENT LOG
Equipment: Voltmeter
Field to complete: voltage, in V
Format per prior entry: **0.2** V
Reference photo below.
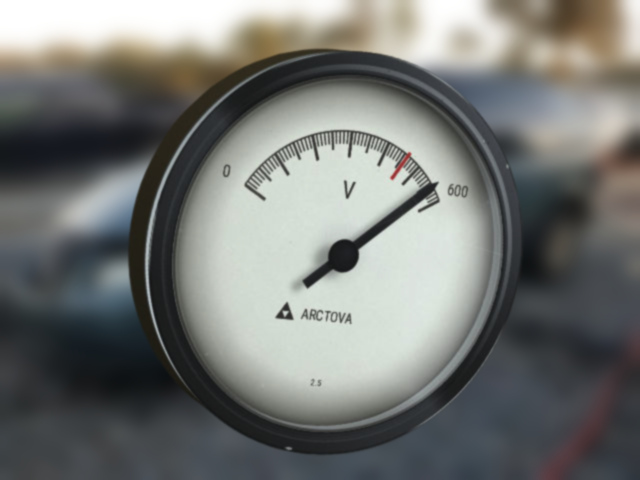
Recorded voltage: **550** V
